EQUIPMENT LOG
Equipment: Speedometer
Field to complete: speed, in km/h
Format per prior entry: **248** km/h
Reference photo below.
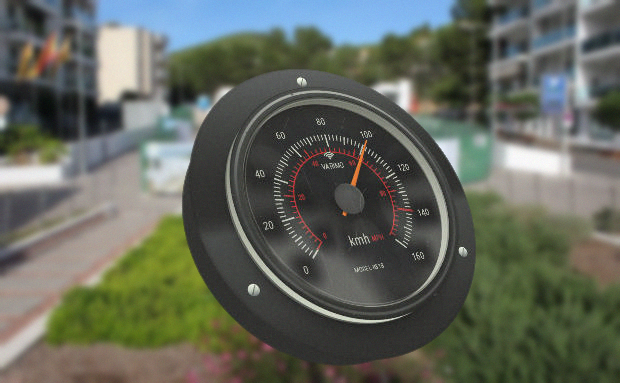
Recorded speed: **100** km/h
